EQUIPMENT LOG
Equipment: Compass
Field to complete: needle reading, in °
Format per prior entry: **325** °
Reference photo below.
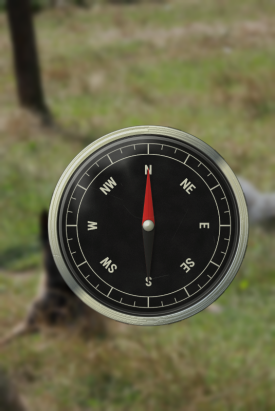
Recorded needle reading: **0** °
